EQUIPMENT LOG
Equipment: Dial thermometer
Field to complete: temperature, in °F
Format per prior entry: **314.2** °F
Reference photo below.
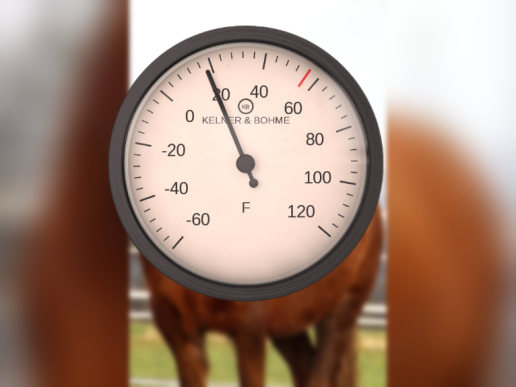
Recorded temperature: **18** °F
